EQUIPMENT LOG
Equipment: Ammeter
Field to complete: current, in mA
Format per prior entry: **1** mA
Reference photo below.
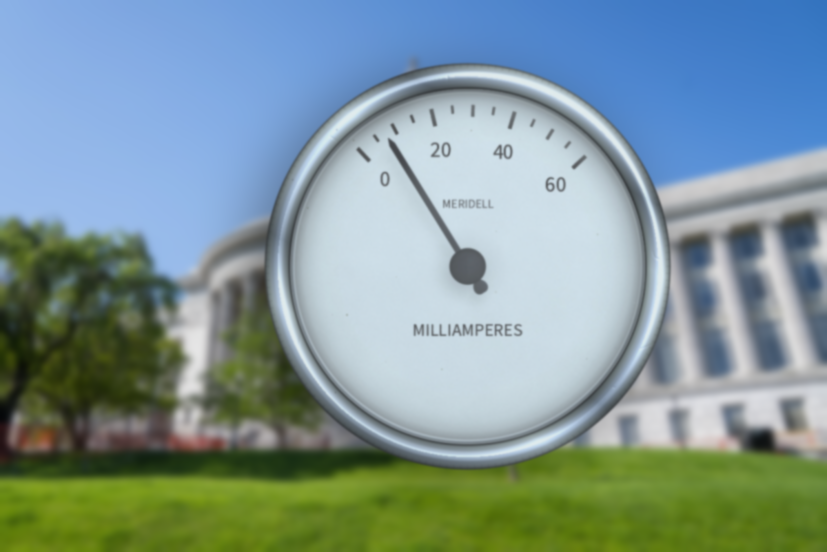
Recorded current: **7.5** mA
